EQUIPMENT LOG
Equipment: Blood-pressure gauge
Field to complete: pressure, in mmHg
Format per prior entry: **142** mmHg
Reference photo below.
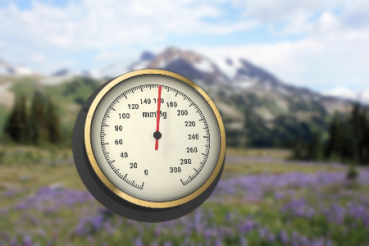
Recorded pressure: **160** mmHg
